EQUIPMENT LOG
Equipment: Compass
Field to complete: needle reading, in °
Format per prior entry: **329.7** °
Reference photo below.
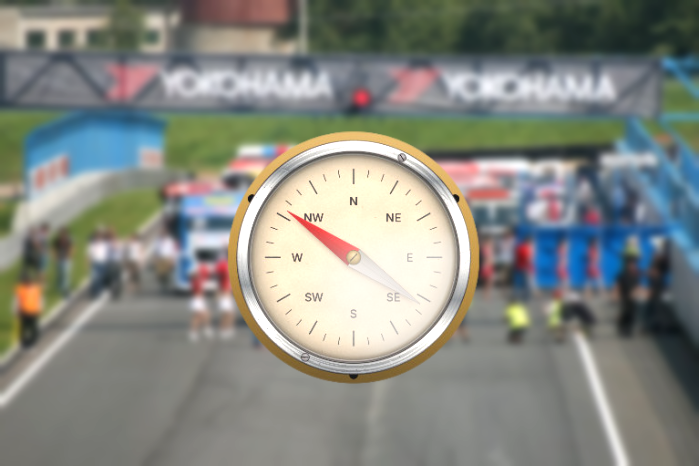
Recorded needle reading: **305** °
